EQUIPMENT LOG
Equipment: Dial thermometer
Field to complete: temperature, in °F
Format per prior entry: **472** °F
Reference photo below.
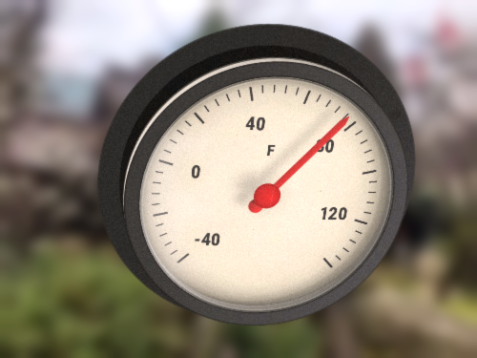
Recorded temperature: **76** °F
